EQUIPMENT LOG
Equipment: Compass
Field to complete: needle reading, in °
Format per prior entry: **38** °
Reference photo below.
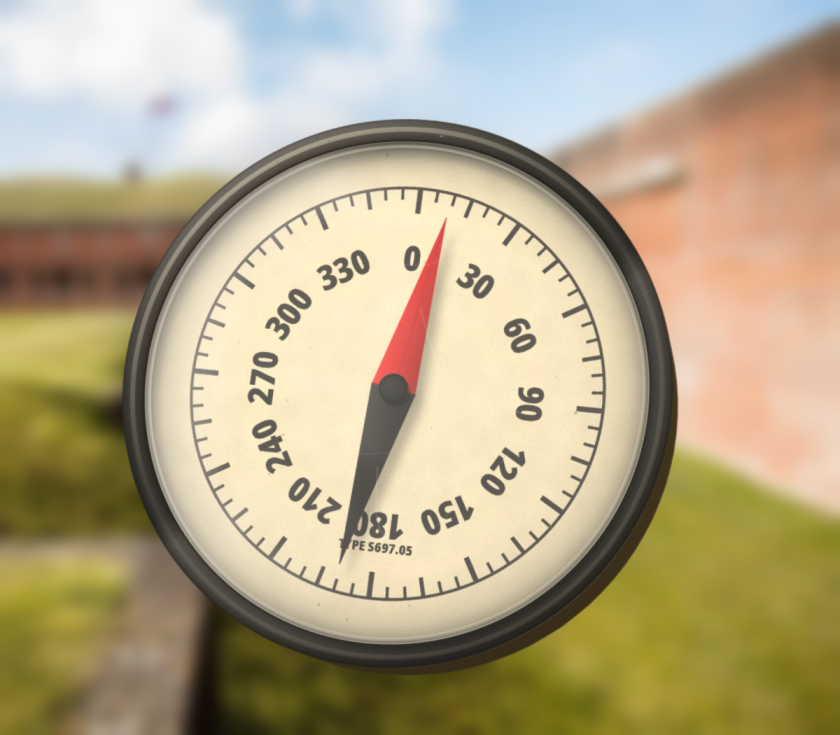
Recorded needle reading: **10** °
